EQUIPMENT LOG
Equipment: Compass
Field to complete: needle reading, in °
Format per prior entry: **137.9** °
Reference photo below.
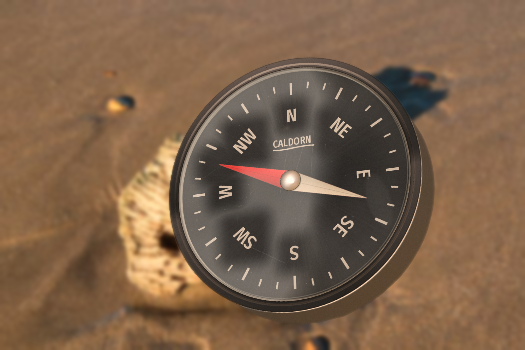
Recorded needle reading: **290** °
